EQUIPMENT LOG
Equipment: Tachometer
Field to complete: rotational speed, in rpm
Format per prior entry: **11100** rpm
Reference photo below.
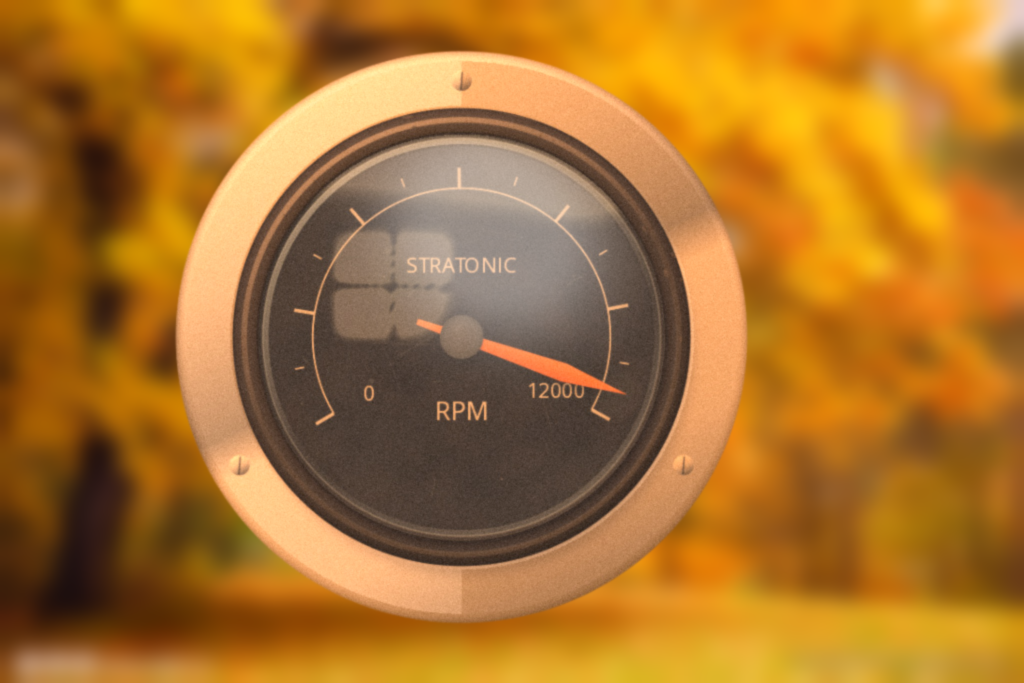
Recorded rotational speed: **11500** rpm
